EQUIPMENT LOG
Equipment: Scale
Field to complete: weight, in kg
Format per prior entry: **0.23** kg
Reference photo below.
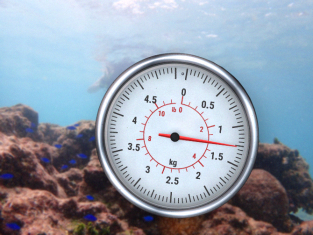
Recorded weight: **1.25** kg
